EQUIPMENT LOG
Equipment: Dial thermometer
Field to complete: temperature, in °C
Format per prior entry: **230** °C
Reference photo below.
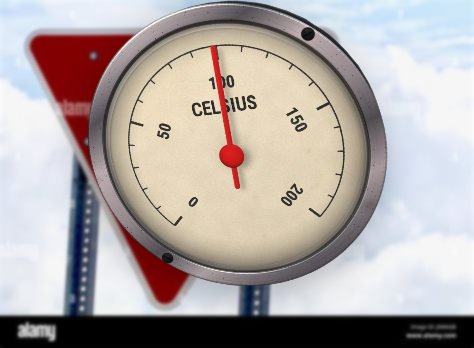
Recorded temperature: **100** °C
